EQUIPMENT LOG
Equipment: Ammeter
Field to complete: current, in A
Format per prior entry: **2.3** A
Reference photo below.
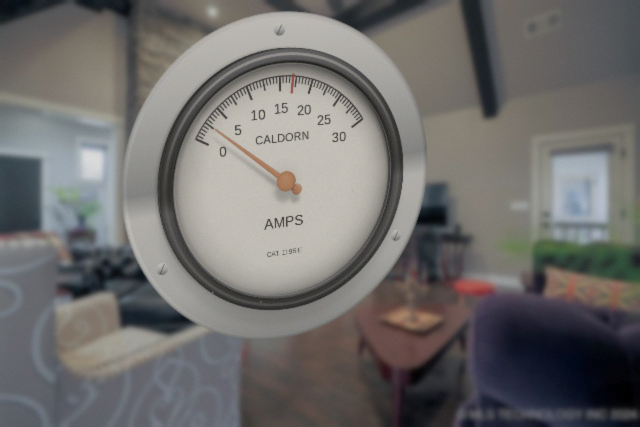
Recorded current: **2.5** A
